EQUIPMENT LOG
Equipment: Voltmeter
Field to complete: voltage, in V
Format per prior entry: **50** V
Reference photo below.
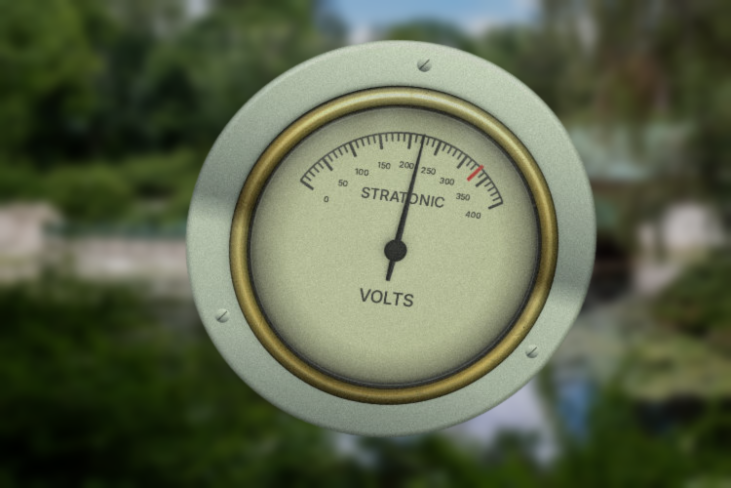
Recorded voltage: **220** V
